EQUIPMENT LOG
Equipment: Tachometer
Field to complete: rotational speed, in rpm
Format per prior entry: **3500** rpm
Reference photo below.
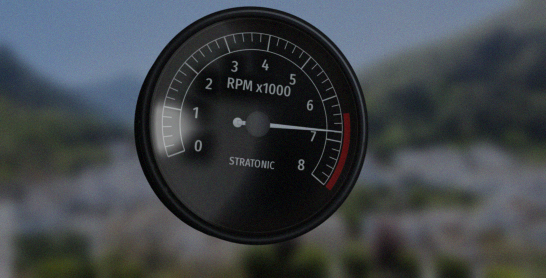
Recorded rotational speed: **6800** rpm
